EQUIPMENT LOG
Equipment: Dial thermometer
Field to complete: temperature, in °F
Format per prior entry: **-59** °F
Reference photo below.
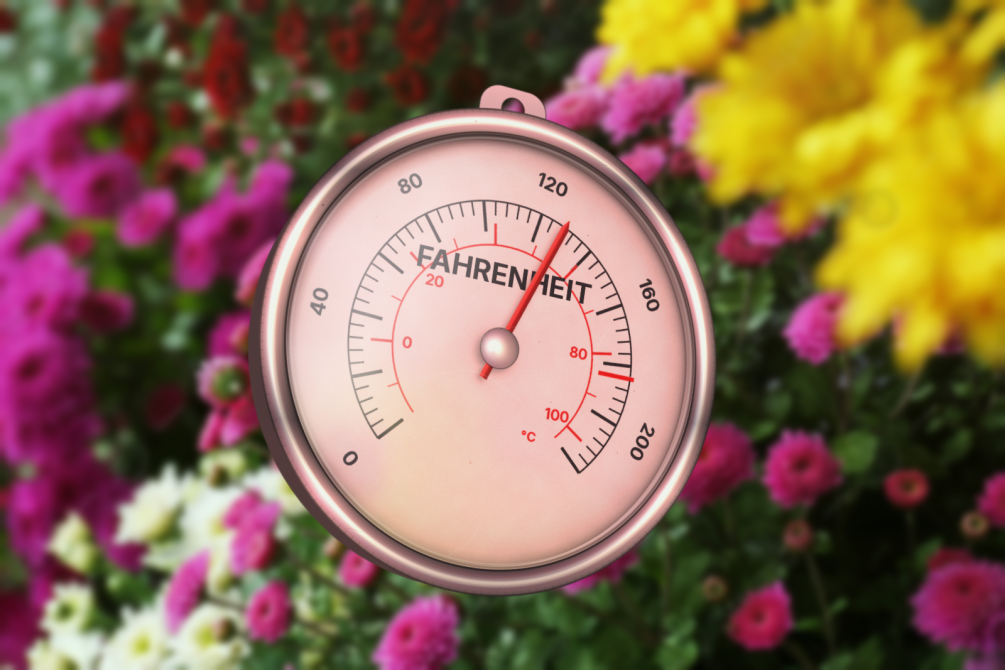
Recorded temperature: **128** °F
